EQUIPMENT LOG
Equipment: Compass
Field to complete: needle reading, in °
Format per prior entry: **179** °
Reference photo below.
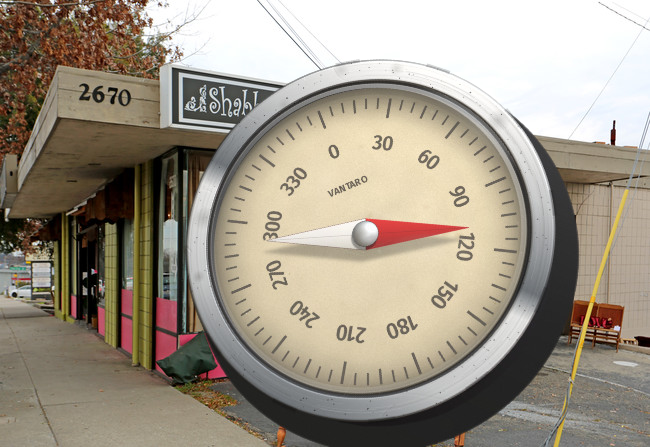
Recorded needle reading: **110** °
